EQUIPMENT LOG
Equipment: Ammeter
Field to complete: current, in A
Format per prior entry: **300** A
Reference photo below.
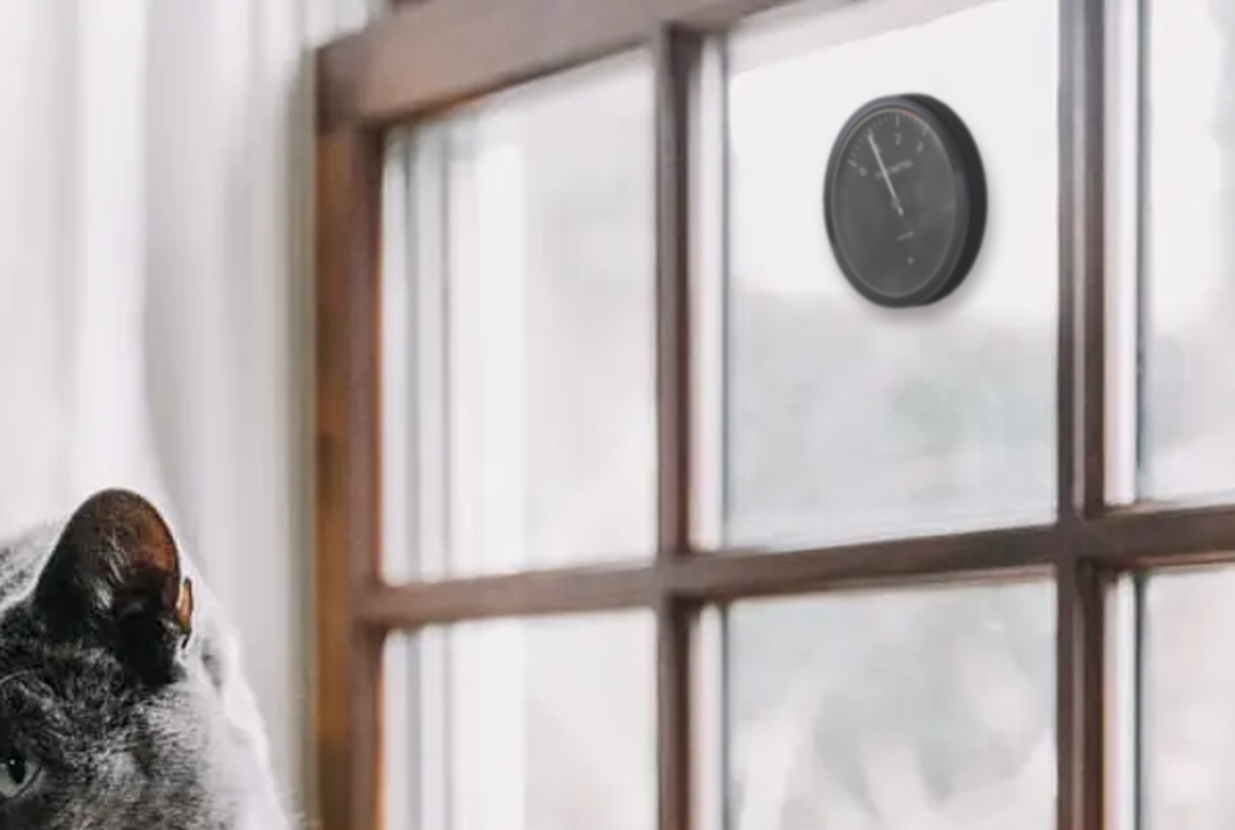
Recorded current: **1** A
